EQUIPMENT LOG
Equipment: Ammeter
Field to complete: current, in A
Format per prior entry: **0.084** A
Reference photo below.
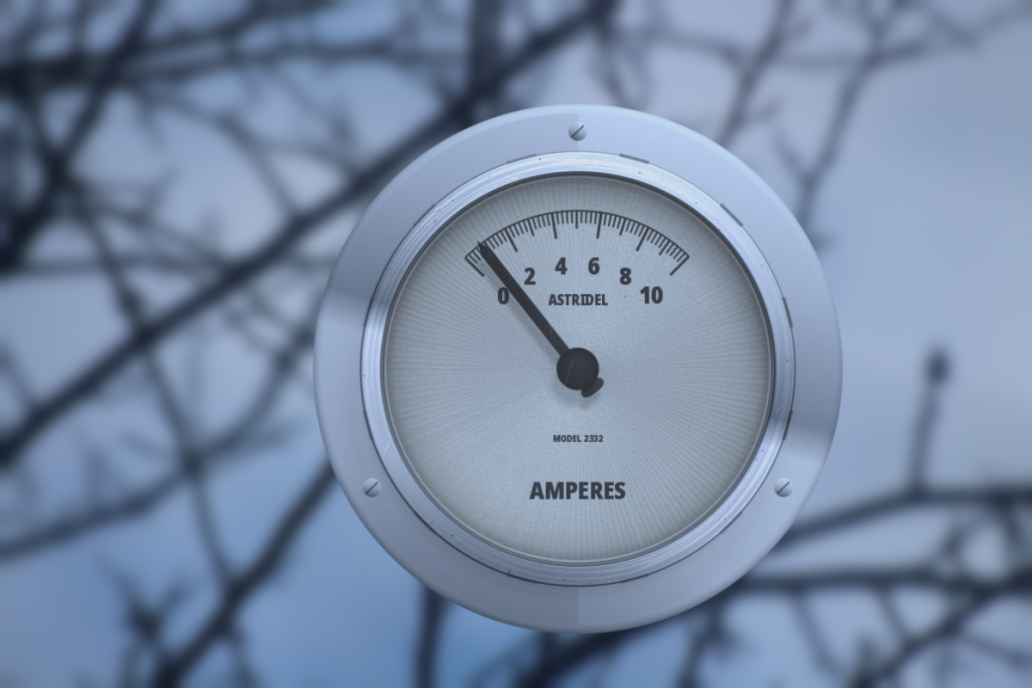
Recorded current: **0.8** A
